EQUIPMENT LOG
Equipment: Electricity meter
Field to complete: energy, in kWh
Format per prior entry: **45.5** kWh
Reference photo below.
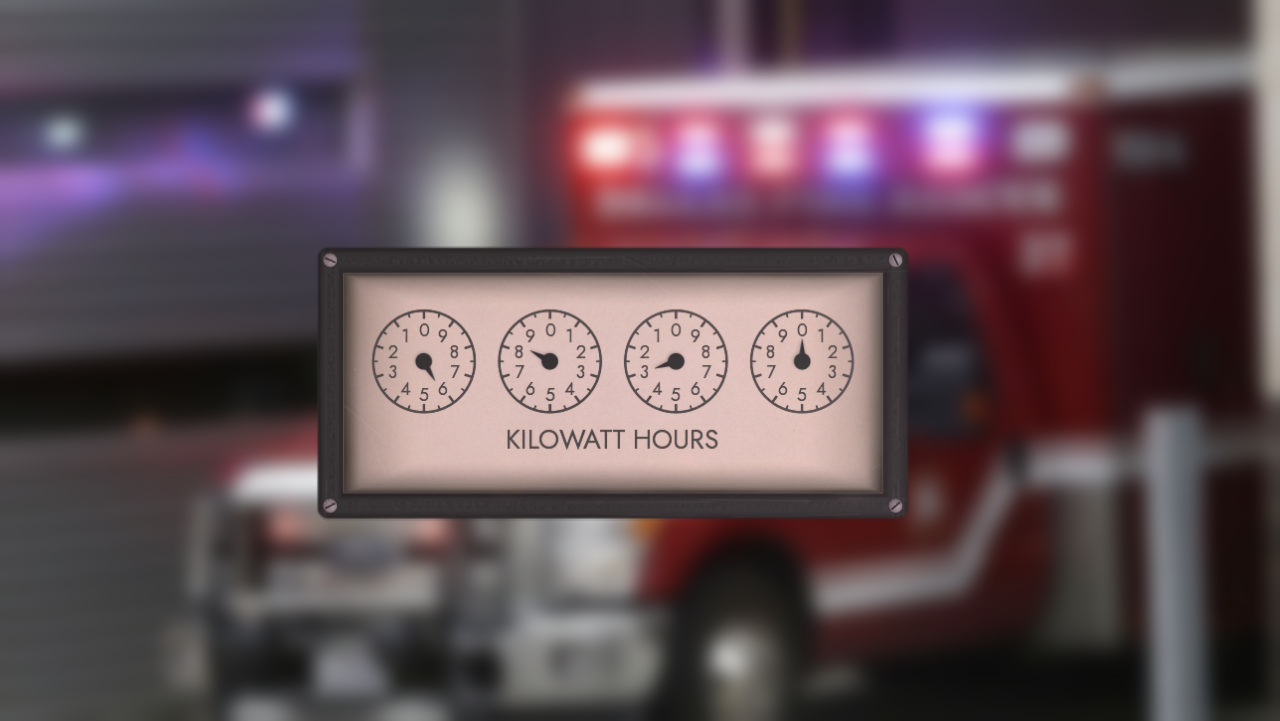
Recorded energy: **5830** kWh
